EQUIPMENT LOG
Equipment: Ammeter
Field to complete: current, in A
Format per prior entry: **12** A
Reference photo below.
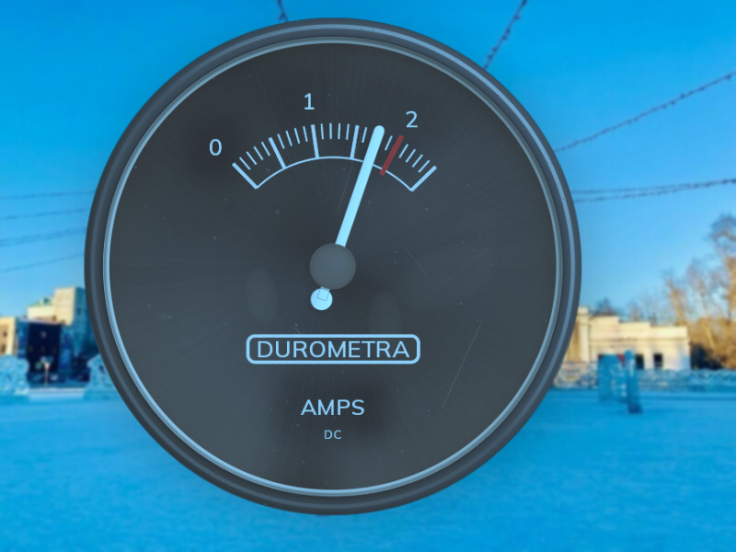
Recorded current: **1.75** A
